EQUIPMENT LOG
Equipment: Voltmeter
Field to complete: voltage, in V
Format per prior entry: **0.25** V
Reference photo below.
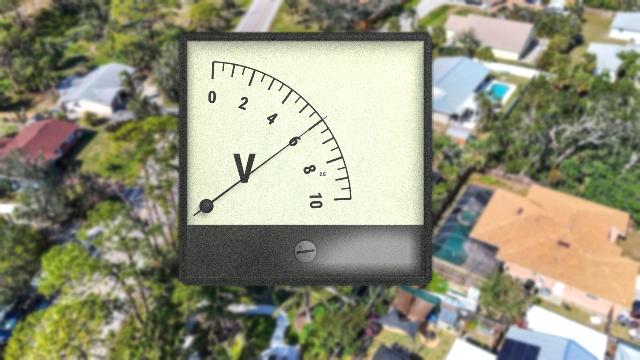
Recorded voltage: **6** V
